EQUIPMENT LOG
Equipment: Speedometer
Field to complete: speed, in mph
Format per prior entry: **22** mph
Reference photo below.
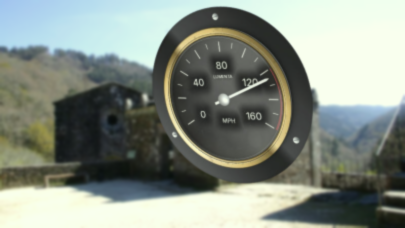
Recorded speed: **125** mph
